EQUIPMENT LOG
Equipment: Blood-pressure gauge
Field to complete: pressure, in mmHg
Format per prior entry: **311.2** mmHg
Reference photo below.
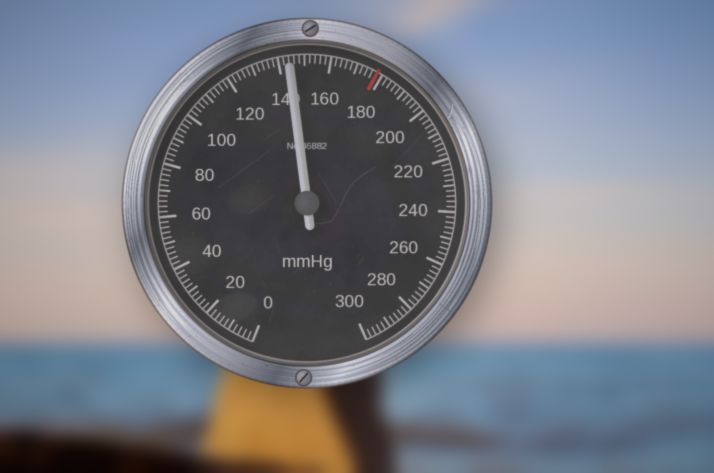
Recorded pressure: **144** mmHg
